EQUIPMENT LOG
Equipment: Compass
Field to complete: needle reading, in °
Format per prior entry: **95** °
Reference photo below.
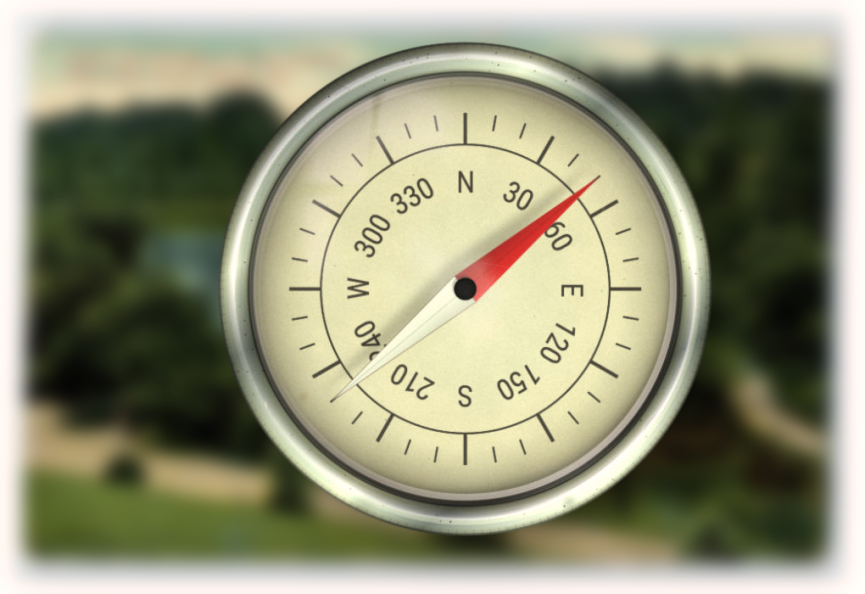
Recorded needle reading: **50** °
